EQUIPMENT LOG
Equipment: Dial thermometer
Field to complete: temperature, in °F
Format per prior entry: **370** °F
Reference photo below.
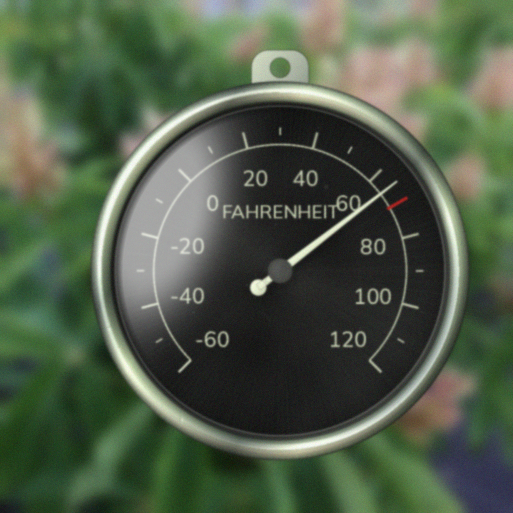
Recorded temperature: **65** °F
